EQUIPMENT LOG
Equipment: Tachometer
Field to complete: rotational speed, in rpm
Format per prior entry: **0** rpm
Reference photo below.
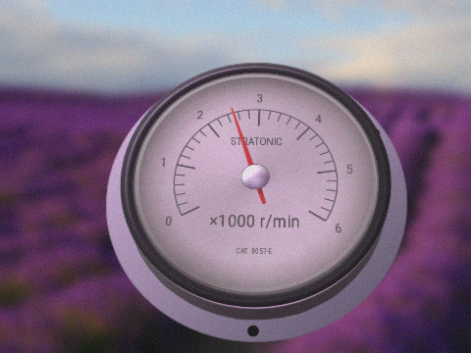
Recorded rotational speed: **2500** rpm
